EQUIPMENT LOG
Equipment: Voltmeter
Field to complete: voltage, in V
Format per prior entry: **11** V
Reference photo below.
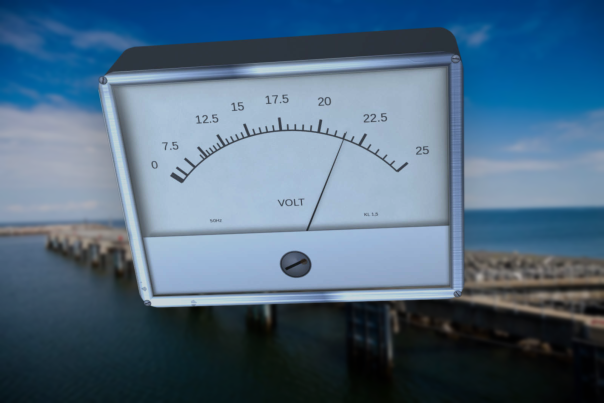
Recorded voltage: **21.5** V
